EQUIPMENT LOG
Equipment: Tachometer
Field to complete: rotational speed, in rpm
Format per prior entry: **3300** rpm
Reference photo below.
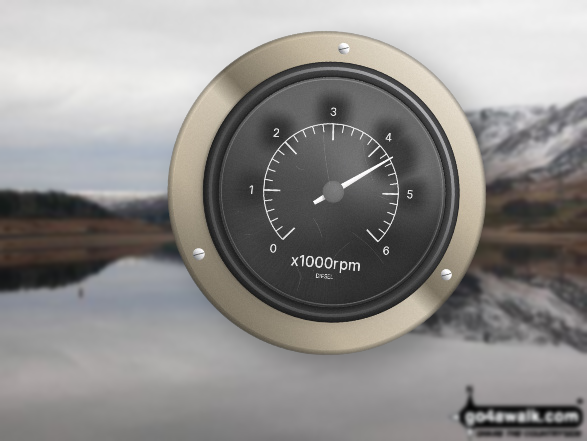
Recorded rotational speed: **4300** rpm
